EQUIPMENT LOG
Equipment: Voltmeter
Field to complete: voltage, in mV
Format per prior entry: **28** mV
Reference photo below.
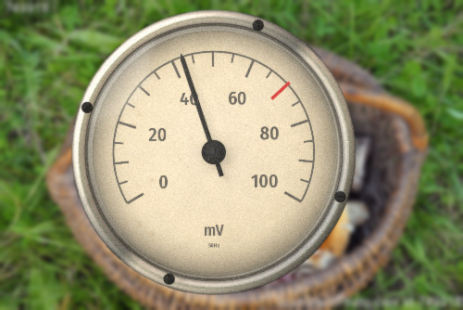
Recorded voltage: **42.5** mV
